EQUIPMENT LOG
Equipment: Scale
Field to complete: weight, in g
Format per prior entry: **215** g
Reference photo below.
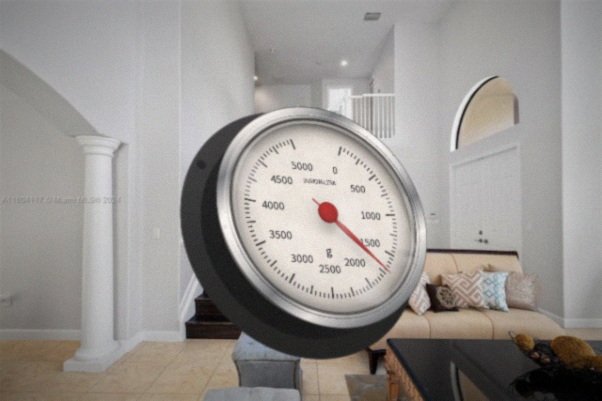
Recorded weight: **1750** g
